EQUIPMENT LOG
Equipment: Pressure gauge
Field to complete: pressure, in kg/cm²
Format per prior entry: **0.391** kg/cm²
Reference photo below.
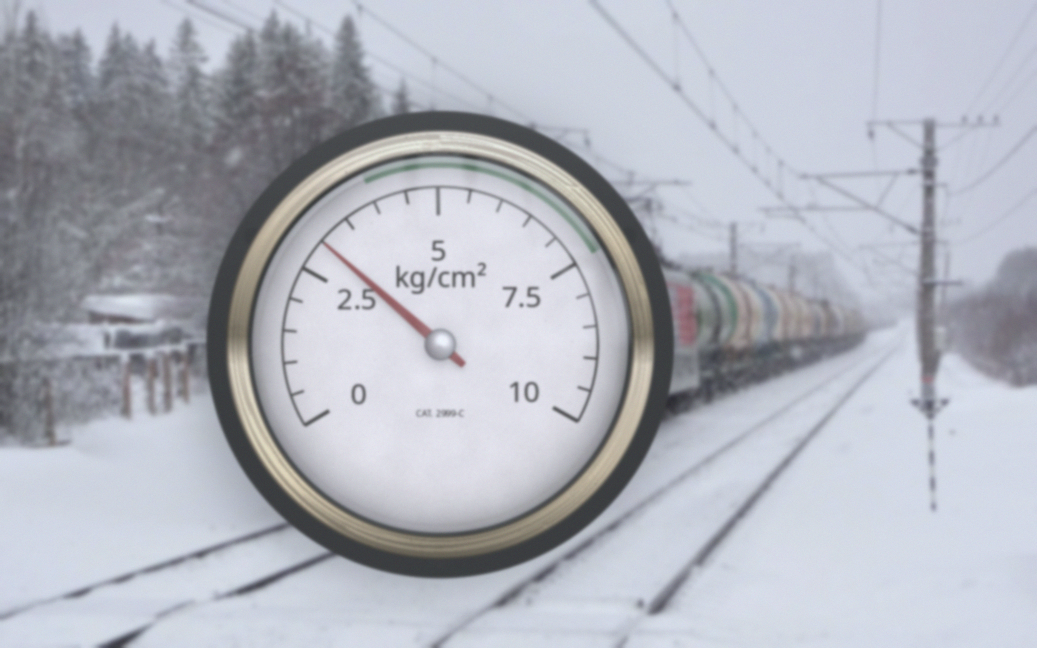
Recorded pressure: **3** kg/cm²
